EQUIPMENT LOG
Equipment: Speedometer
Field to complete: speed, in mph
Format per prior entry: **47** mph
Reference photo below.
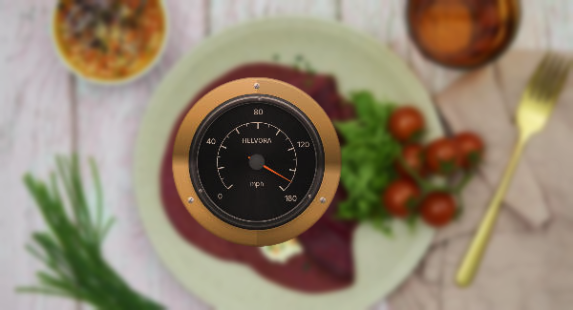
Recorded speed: **150** mph
